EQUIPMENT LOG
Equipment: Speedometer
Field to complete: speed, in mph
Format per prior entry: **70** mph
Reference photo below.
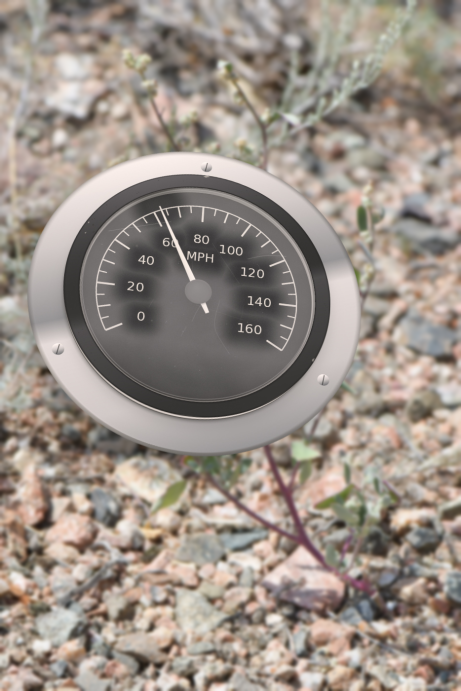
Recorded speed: **62.5** mph
